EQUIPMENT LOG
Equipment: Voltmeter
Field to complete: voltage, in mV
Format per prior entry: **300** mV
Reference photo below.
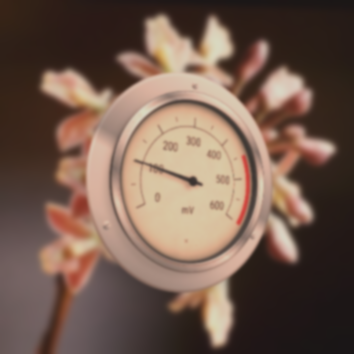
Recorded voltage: **100** mV
